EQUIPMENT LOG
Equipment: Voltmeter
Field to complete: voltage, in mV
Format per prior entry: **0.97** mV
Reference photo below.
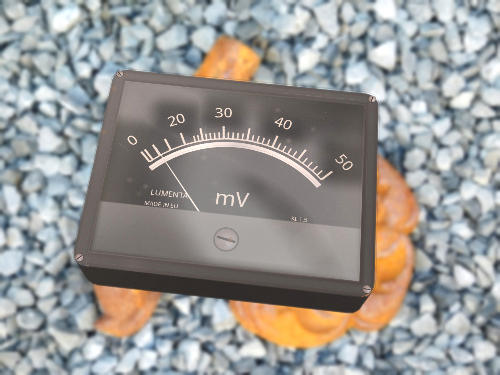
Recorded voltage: **10** mV
